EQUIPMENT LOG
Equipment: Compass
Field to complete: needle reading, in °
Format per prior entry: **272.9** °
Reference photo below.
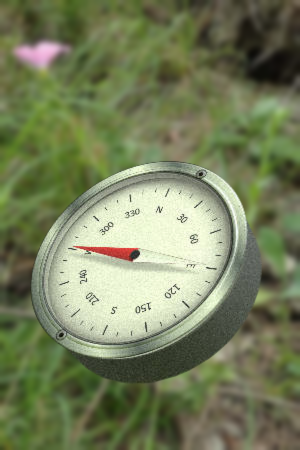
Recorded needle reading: **270** °
